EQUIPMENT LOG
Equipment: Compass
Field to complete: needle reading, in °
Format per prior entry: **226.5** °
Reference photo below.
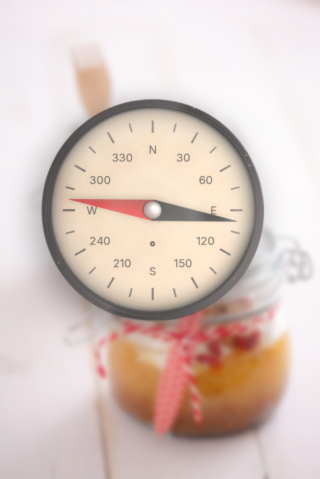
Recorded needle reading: **277.5** °
